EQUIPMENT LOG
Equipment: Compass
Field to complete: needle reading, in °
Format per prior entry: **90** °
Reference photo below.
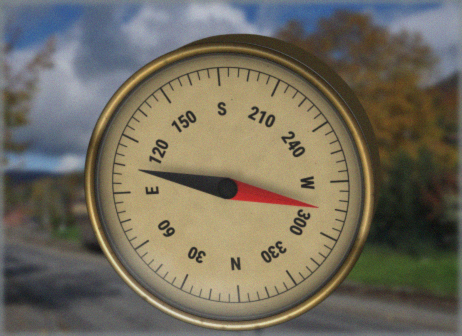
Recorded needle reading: **285** °
